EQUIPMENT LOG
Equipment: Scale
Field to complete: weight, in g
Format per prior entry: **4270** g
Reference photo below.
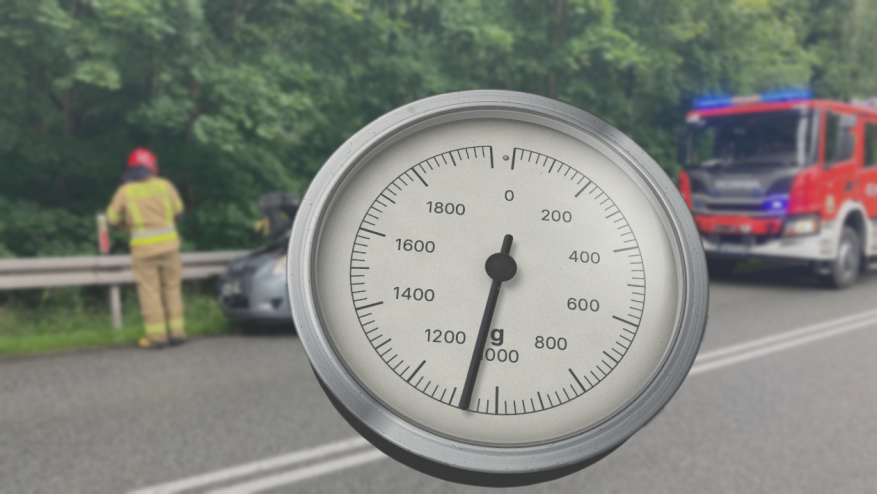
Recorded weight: **1070** g
